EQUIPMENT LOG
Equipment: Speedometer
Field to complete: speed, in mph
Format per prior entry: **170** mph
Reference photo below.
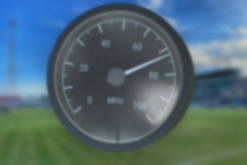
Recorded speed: **72.5** mph
